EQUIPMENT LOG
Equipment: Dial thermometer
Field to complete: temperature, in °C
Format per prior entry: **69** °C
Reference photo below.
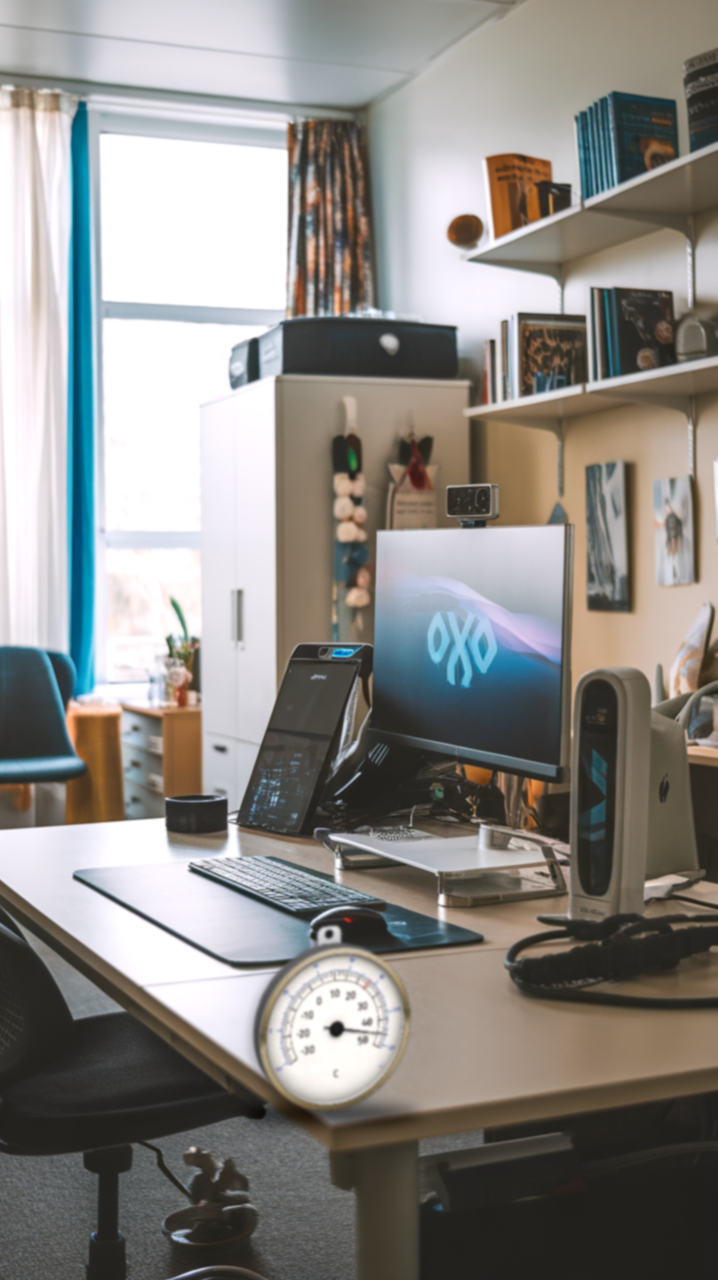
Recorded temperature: **45** °C
